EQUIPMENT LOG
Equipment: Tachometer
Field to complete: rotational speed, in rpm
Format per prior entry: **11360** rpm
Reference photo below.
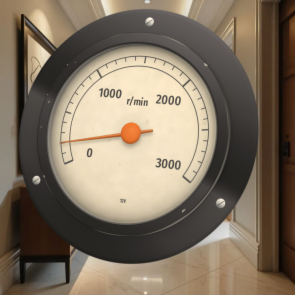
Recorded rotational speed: **200** rpm
